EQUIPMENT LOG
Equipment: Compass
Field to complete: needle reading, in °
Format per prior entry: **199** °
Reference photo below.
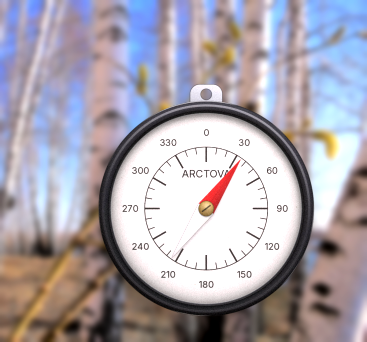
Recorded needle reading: **35** °
